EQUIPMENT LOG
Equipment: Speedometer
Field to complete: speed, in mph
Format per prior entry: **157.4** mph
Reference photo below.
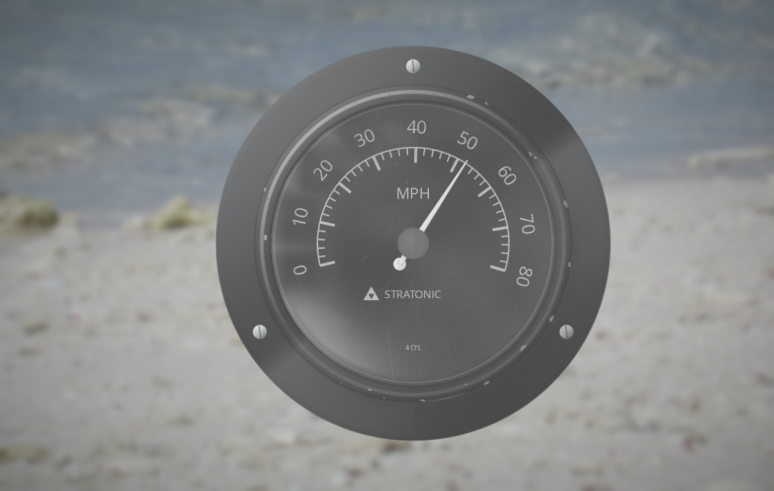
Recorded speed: **52** mph
